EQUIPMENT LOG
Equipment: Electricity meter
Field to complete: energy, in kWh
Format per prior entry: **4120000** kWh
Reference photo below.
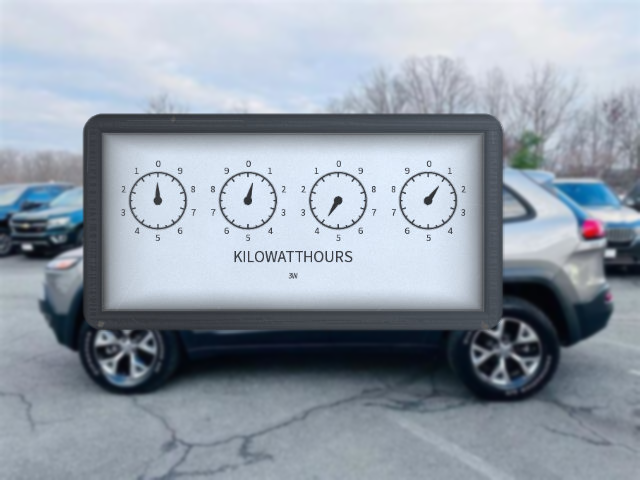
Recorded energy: **41** kWh
